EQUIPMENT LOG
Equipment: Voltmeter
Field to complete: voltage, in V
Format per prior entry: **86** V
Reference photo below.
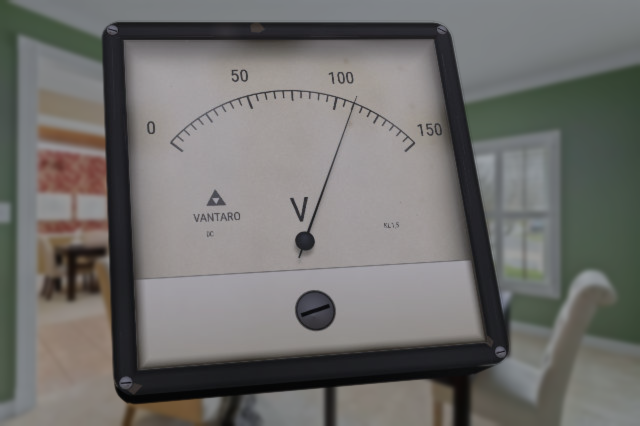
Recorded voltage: **110** V
